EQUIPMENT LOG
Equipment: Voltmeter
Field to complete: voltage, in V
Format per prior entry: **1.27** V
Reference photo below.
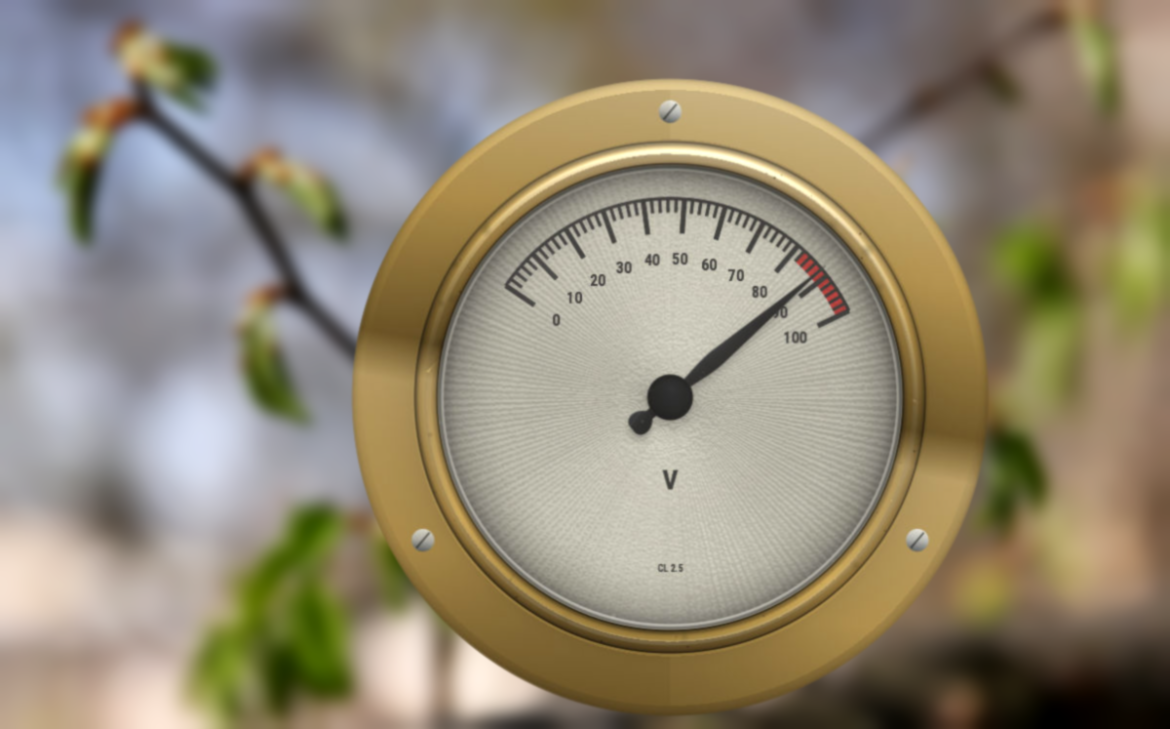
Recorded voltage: **88** V
